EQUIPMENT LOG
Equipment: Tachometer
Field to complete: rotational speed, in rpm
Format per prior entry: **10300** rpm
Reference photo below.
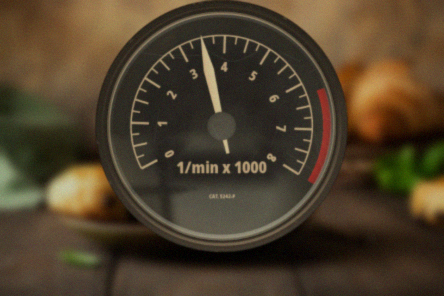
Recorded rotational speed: **3500** rpm
